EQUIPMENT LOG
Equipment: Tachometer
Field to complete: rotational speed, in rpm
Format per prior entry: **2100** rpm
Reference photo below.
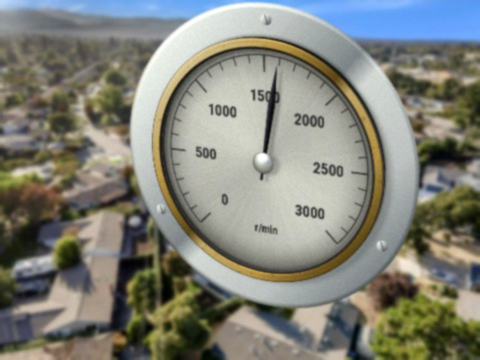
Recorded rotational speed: **1600** rpm
